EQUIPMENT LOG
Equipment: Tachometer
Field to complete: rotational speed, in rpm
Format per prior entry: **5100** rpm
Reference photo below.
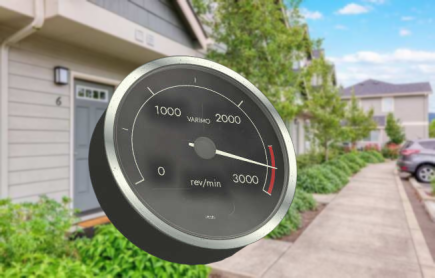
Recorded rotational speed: **2750** rpm
